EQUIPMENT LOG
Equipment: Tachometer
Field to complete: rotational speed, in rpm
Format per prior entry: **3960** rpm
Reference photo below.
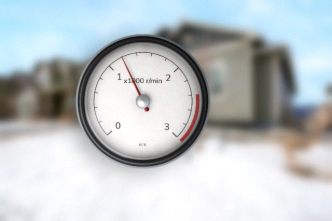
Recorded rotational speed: **1200** rpm
